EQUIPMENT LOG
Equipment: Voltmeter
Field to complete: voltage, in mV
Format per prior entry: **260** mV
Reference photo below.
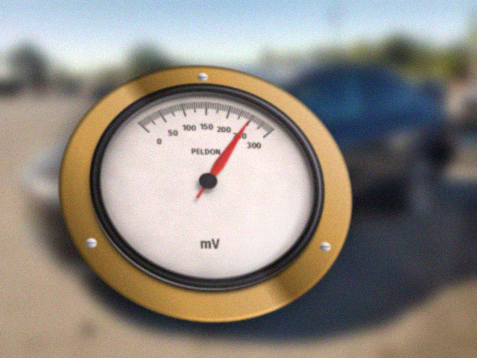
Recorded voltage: **250** mV
